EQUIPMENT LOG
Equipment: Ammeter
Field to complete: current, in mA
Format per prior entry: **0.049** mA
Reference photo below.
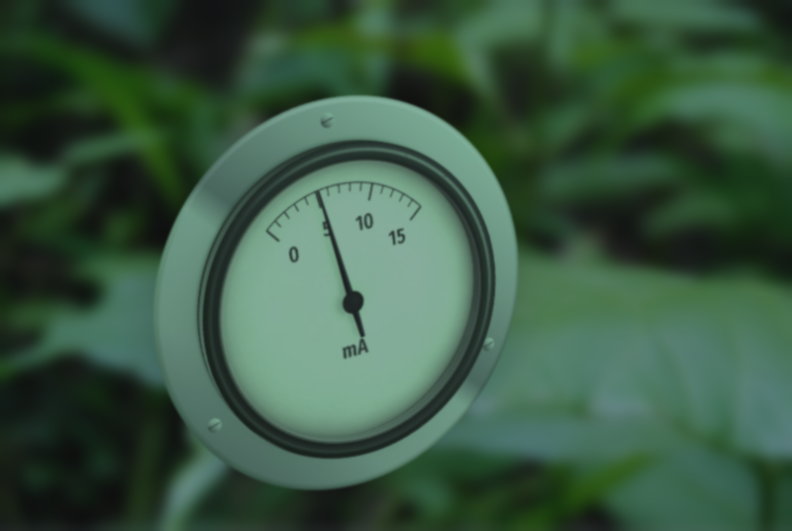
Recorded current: **5** mA
